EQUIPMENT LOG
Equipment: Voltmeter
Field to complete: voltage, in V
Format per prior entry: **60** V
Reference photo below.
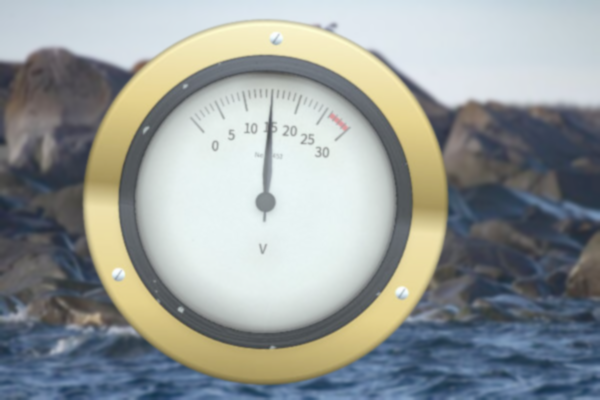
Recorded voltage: **15** V
